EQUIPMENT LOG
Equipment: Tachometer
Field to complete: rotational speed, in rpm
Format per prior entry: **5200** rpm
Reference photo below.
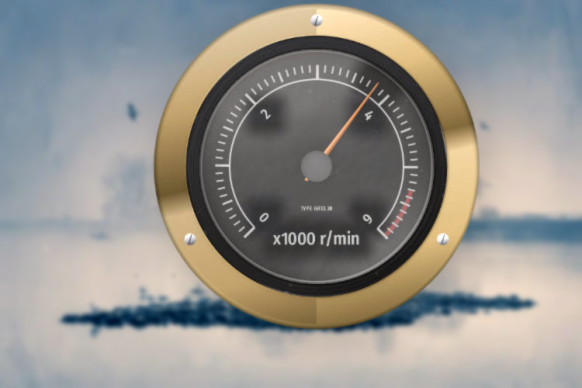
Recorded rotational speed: **3800** rpm
